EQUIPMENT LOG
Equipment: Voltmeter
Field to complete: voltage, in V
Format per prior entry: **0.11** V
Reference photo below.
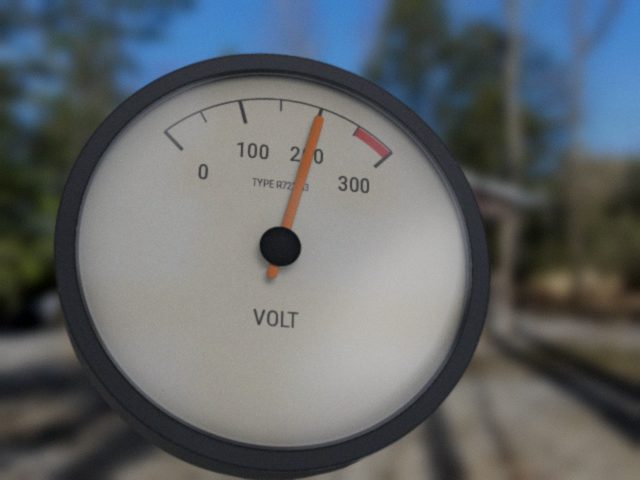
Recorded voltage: **200** V
